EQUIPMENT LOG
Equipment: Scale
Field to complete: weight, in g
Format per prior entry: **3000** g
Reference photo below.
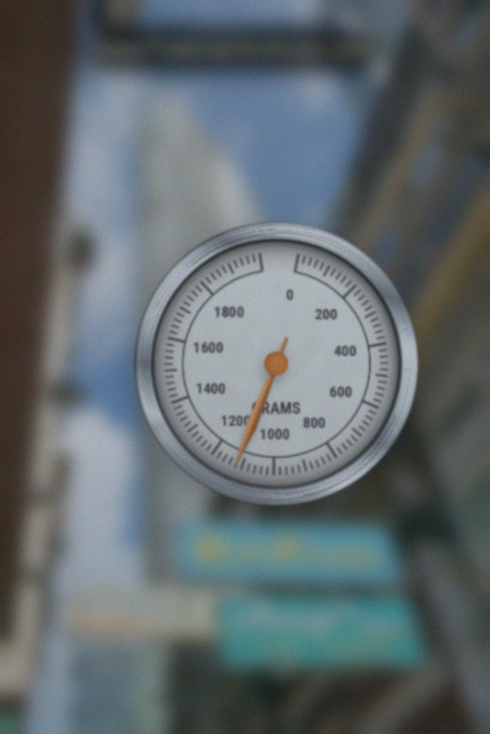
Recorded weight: **1120** g
